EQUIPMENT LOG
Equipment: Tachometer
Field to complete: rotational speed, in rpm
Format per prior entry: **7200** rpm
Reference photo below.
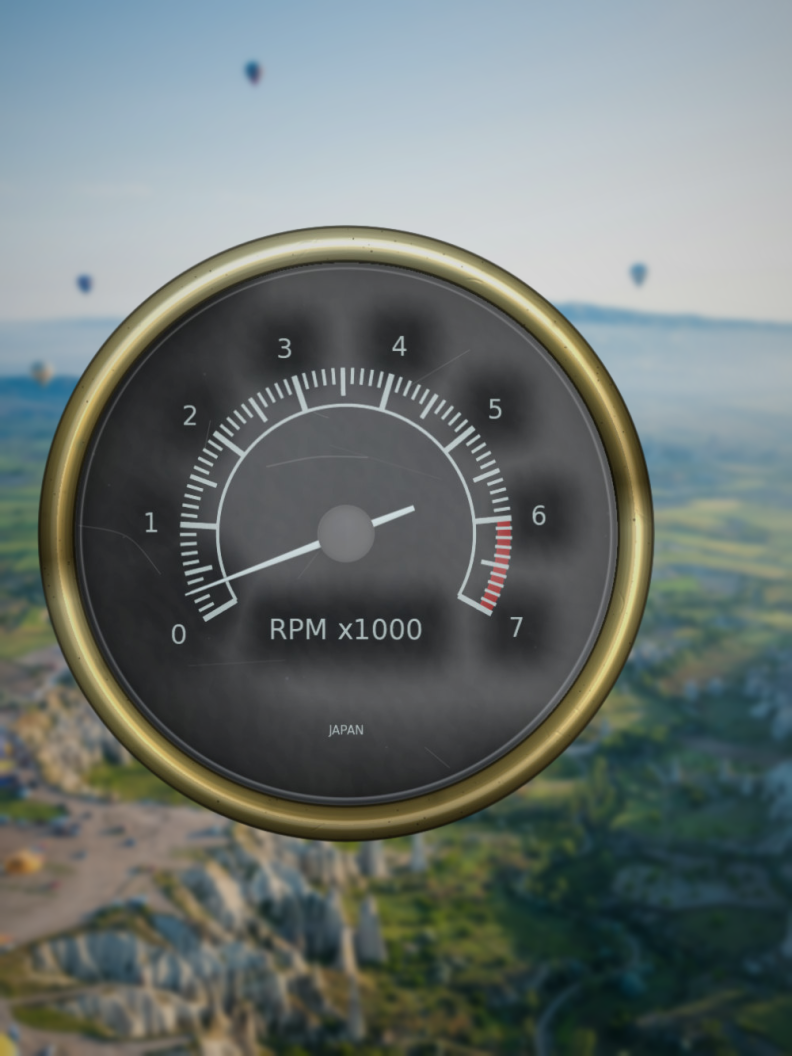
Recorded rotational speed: **300** rpm
